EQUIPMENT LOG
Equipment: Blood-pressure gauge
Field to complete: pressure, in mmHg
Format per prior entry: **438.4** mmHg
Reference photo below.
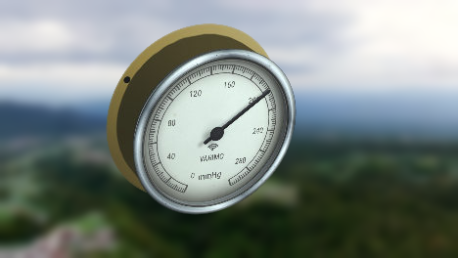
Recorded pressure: **200** mmHg
